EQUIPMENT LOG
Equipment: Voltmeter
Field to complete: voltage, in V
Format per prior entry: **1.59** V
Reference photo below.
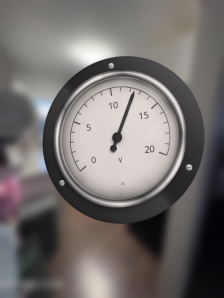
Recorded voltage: **12.5** V
